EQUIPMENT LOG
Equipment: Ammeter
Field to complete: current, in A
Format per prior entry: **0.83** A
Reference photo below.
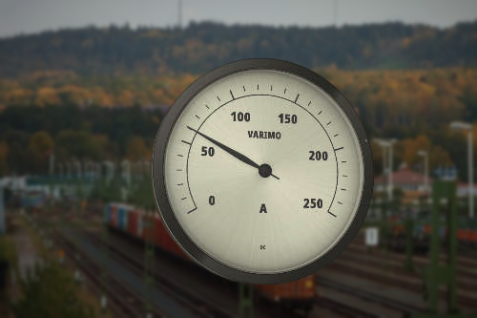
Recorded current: **60** A
